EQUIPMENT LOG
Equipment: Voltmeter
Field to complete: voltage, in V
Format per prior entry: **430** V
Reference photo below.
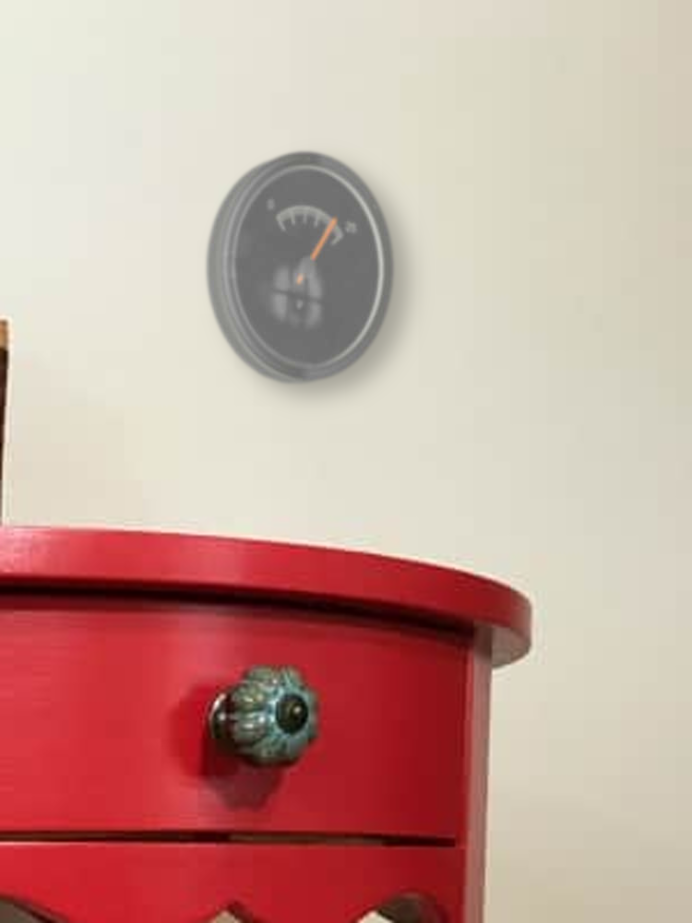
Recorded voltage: **20** V
